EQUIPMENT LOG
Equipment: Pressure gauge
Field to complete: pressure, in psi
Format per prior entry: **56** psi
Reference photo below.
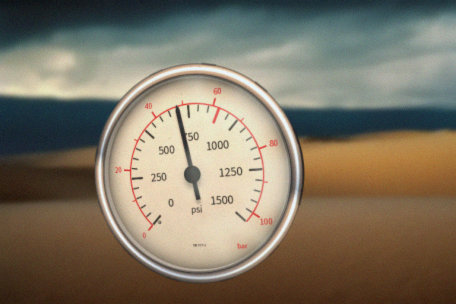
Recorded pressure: **700** psi
